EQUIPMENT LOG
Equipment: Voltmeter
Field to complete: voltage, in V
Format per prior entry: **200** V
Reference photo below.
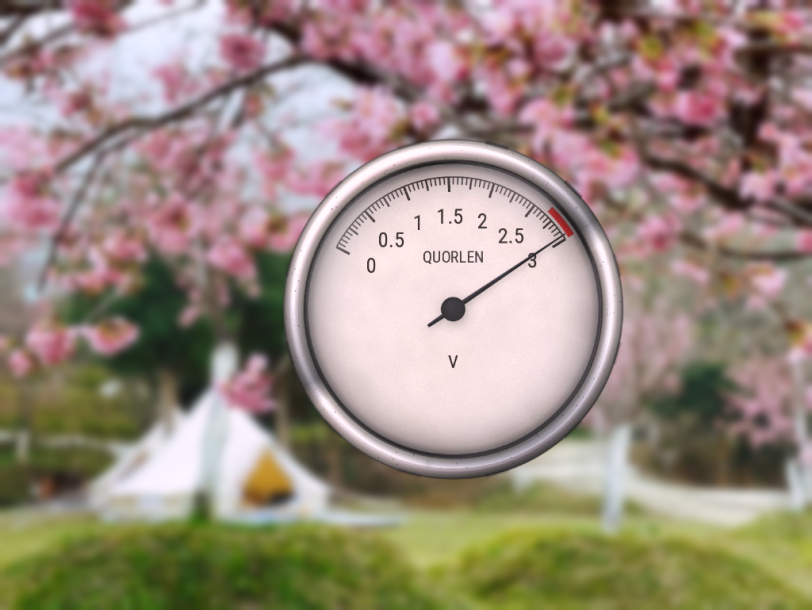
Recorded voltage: **2.95** V
